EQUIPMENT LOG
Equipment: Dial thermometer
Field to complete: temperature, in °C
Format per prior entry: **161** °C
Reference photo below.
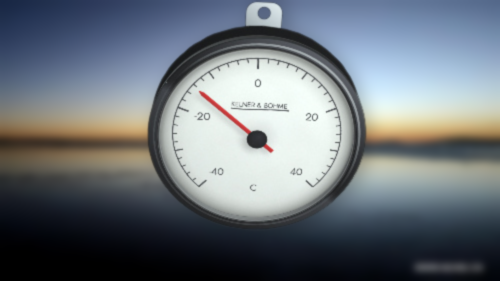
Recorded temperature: **-14** °C
